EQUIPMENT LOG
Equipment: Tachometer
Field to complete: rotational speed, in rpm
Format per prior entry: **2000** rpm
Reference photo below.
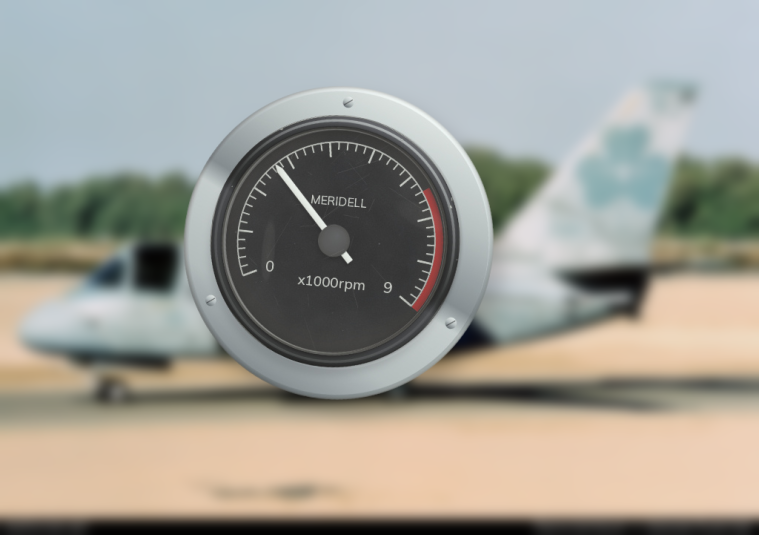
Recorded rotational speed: **2700** rpm
